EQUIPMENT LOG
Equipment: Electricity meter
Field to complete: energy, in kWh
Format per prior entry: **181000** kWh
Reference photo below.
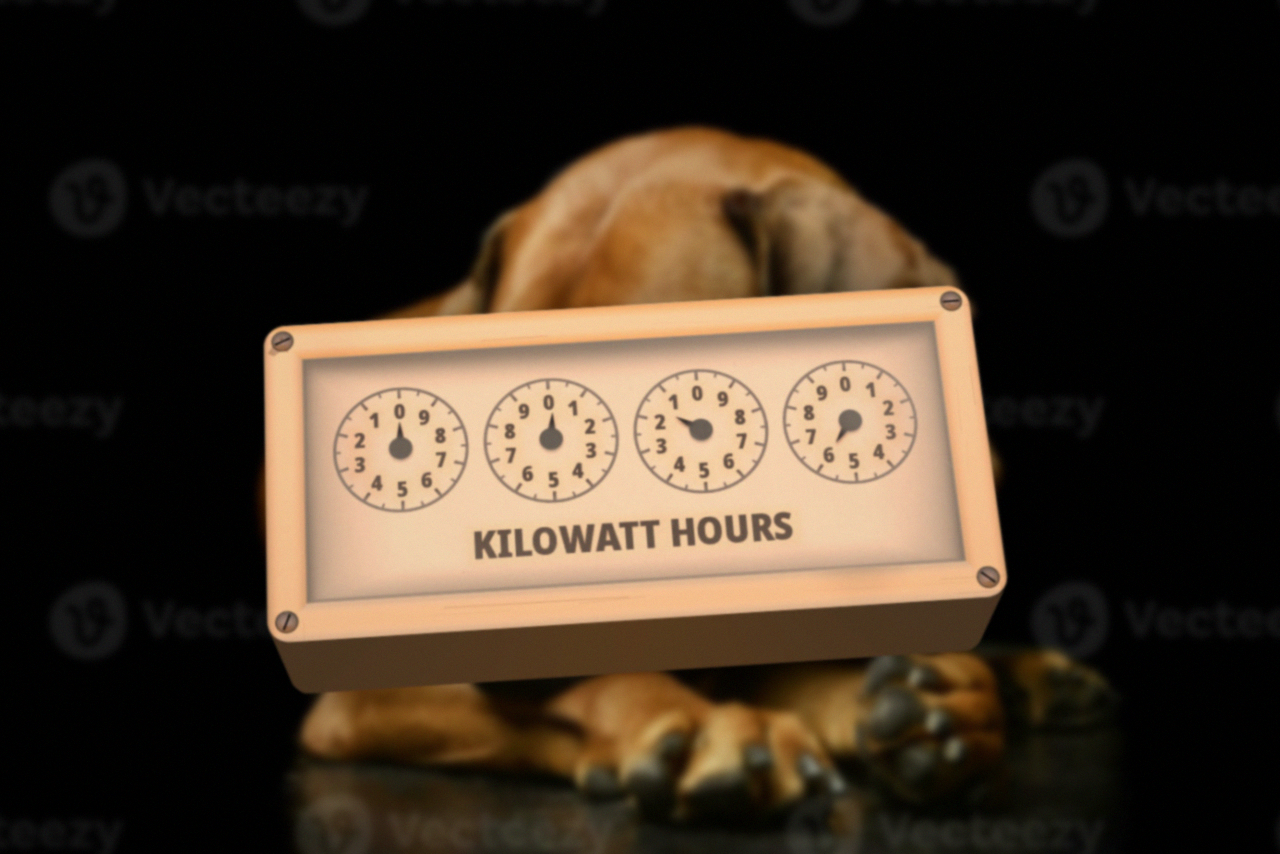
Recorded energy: **16** kWh
